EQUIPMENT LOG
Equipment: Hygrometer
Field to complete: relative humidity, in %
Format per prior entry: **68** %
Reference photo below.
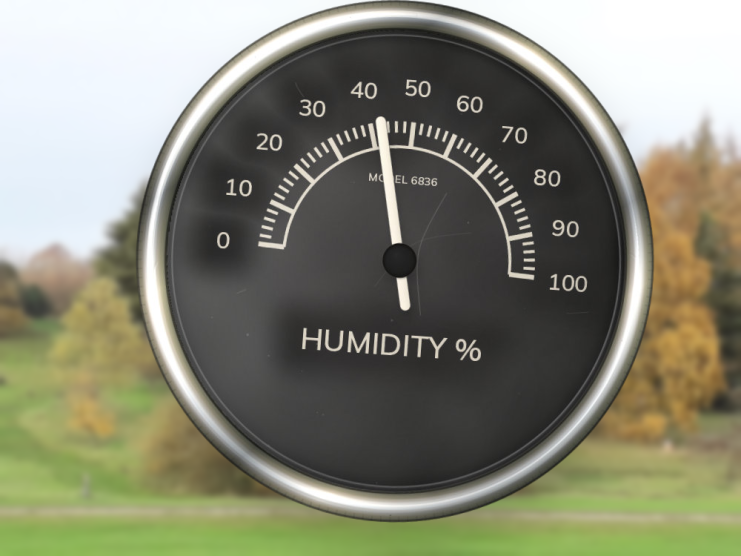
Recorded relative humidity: **42** %
